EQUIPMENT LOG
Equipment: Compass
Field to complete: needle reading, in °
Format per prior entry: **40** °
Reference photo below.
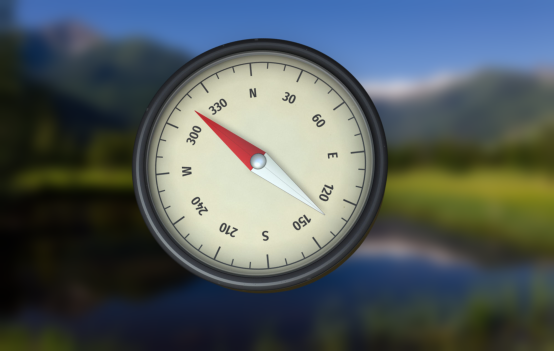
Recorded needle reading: **315** °
